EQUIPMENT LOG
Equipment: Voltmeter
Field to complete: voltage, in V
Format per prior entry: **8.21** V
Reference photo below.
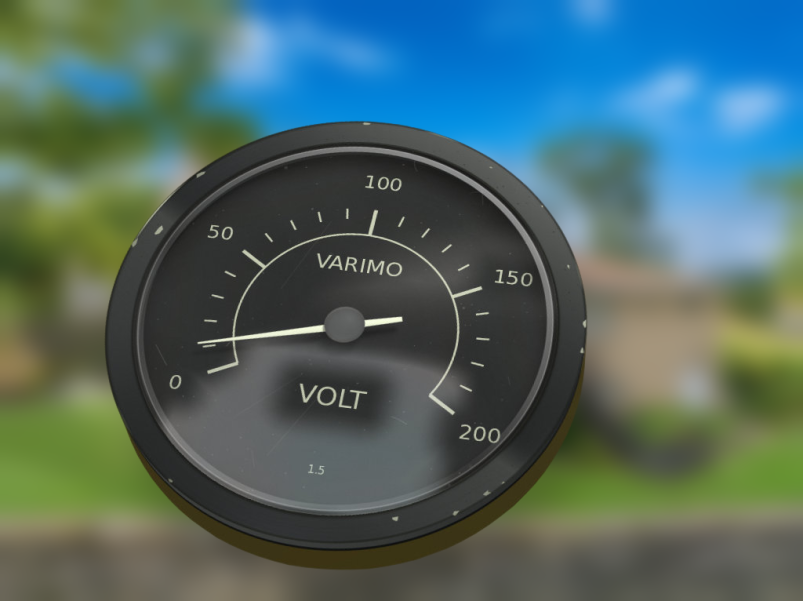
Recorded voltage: **10** V
